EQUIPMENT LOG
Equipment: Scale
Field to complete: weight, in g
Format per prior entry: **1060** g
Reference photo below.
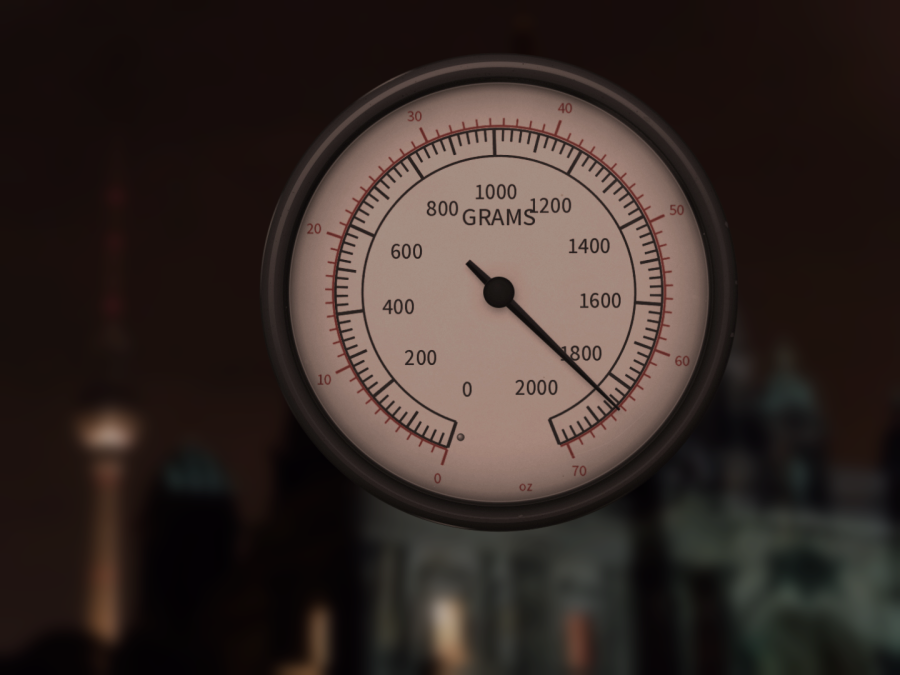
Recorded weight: **1850** g
